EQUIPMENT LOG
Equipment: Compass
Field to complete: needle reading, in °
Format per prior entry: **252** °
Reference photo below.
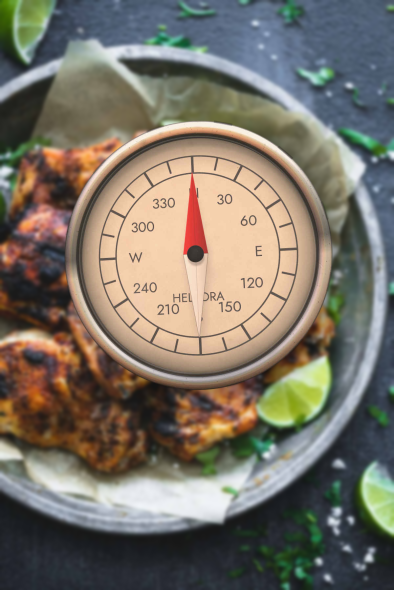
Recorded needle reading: **0** °
